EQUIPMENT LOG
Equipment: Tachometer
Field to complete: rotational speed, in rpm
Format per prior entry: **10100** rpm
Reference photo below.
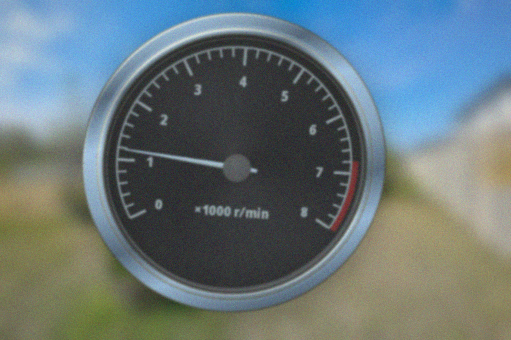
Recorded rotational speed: **1200** rpm
